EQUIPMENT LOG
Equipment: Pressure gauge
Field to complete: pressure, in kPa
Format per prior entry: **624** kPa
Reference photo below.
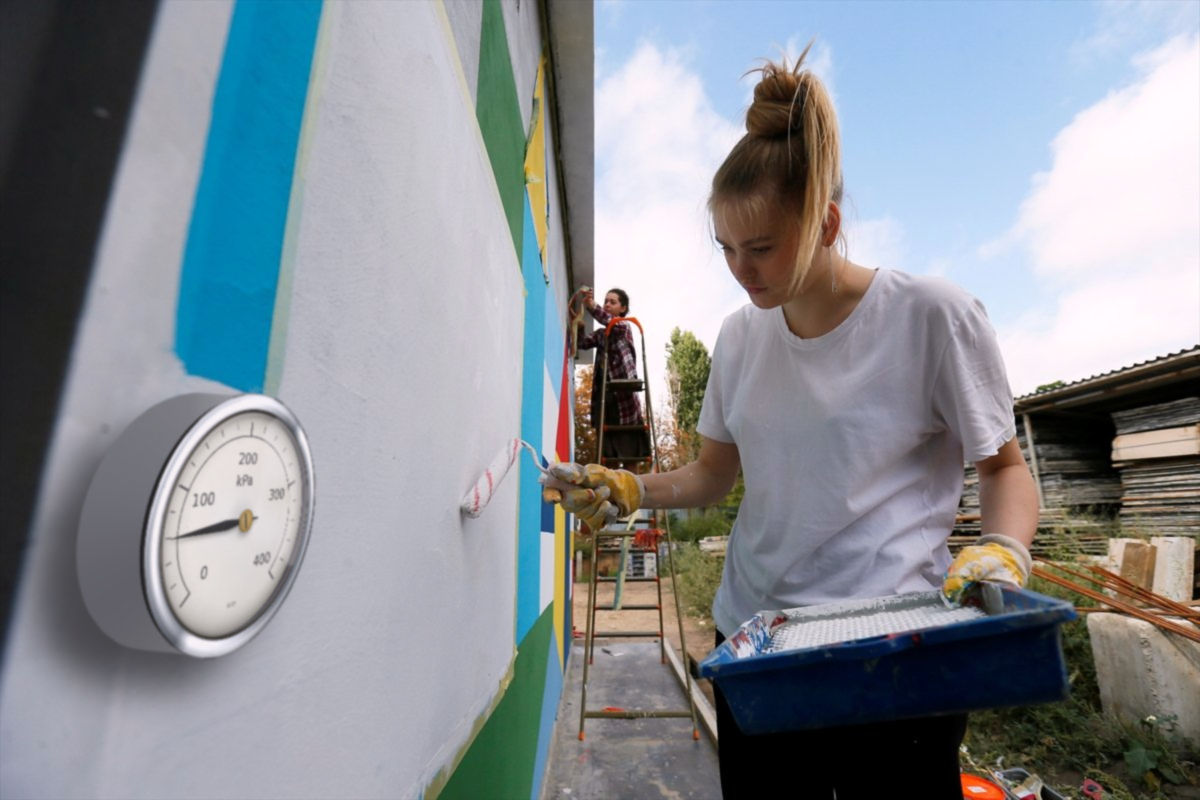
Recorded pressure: **60** kPa
